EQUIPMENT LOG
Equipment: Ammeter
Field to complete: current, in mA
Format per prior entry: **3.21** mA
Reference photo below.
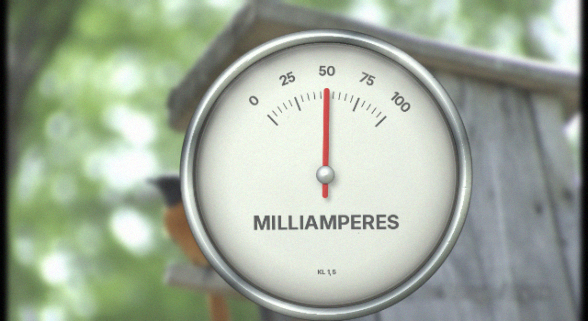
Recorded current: **50** mA
